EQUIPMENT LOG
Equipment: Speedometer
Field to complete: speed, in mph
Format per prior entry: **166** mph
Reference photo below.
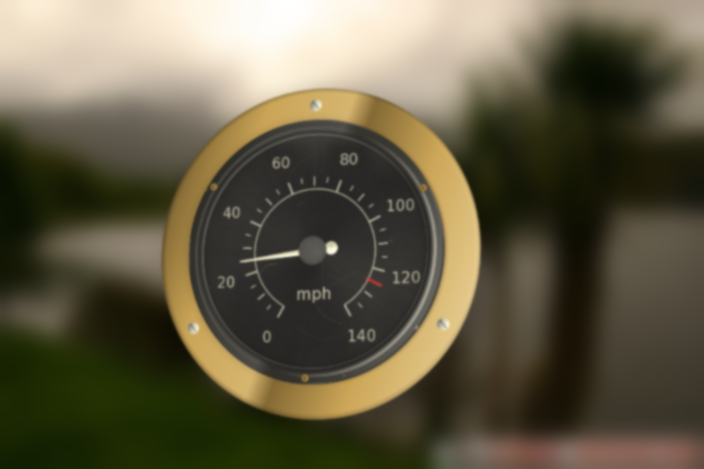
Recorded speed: **25** mph
